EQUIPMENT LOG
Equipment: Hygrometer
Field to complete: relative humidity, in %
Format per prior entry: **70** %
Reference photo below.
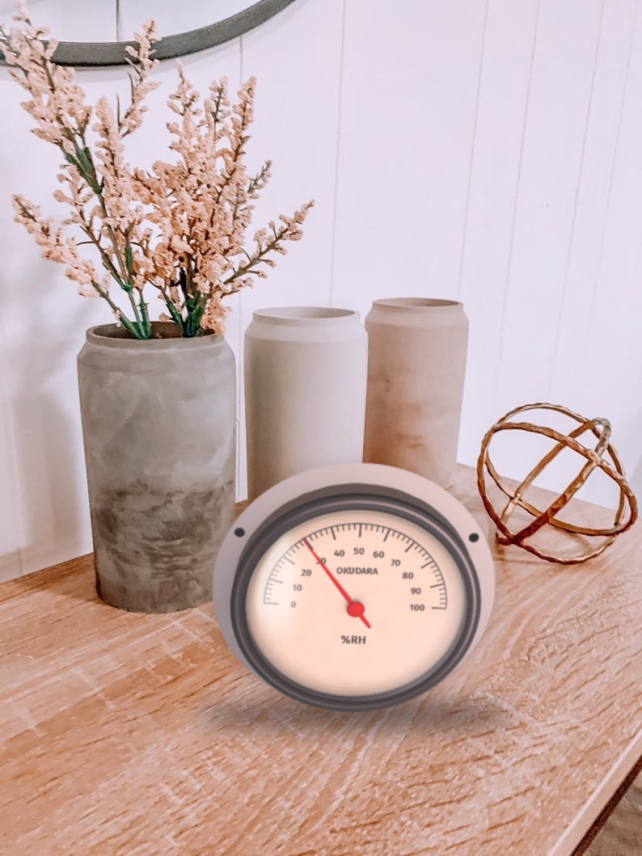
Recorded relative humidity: **30** %
